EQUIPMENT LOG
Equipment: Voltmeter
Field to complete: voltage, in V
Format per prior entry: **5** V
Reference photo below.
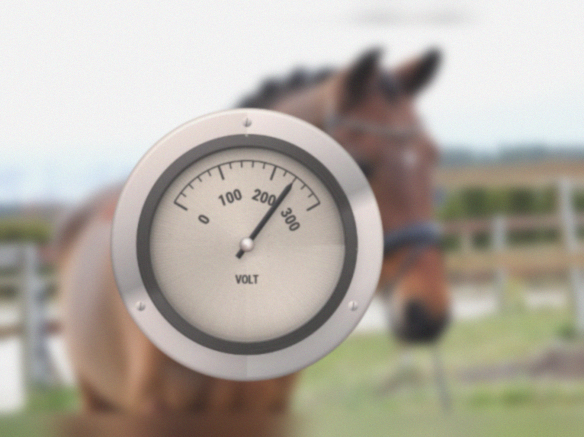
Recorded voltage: **240** V
